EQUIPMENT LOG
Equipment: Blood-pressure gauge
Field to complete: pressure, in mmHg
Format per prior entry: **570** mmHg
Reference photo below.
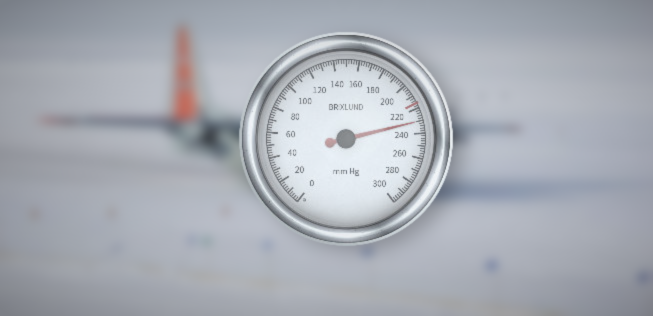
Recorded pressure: **230** mmHg
